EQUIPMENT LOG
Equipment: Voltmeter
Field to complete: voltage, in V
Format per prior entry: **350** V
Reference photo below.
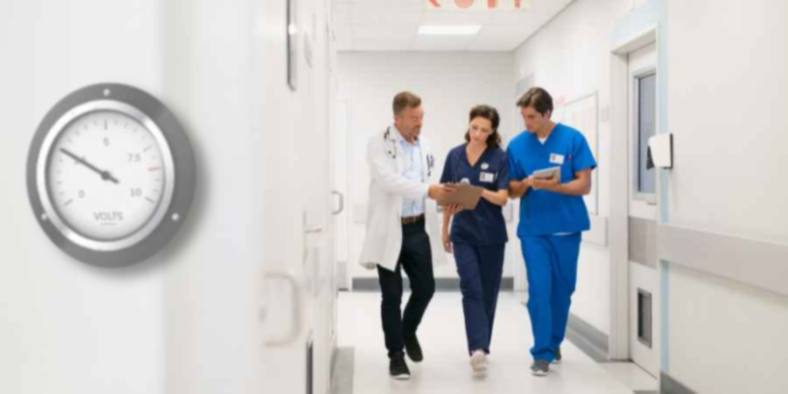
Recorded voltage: **2.5** V
